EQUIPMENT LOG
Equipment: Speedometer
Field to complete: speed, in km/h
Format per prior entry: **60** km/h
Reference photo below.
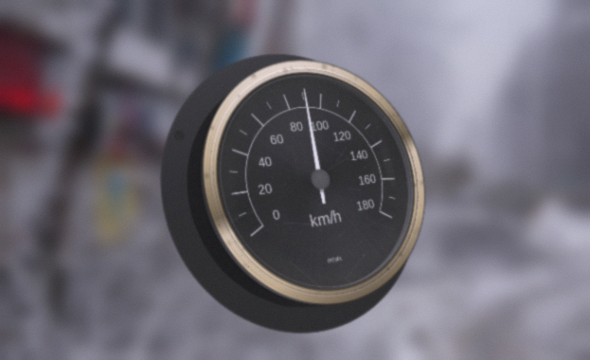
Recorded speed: **90** km/h
